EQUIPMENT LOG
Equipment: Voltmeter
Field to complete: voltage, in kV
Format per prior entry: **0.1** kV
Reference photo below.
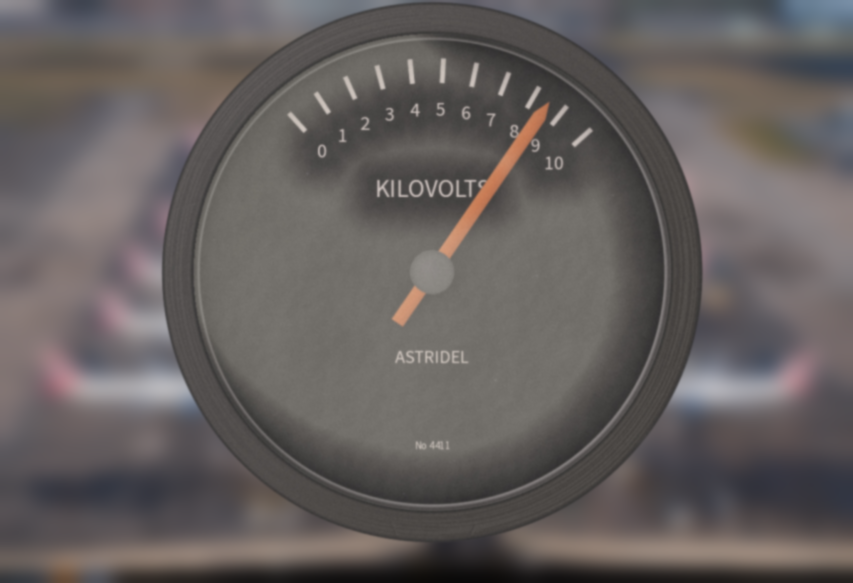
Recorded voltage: **8.5** kV
